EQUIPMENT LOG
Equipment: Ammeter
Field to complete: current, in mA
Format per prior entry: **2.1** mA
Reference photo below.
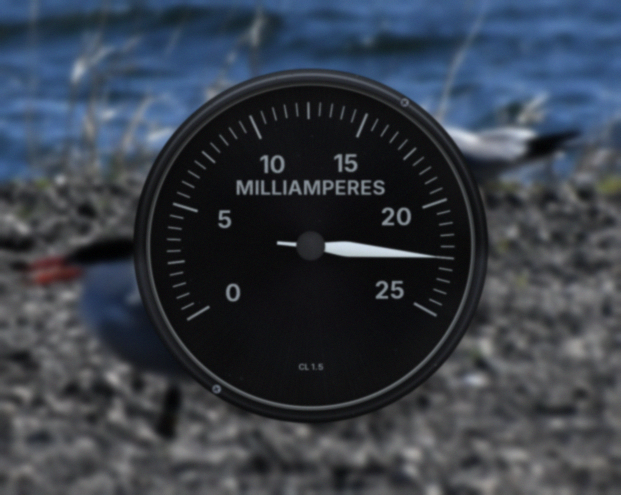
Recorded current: **22.5** mA
